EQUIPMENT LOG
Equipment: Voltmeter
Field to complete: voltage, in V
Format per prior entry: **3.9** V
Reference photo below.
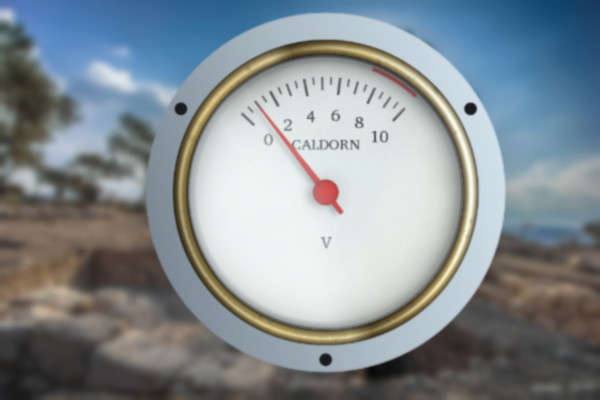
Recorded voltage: **1** V
